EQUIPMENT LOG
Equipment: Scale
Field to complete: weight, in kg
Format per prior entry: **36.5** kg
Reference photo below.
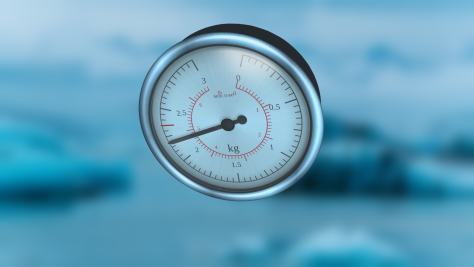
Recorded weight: **2.2** kg
